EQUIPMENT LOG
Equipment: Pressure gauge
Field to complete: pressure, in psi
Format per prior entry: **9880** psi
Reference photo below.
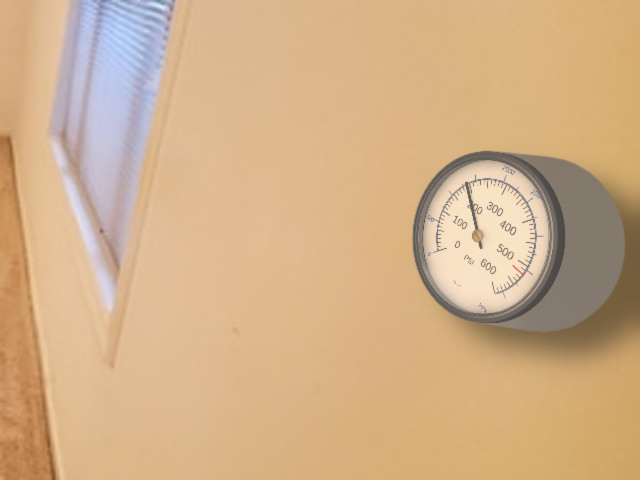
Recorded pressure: **200** psi
